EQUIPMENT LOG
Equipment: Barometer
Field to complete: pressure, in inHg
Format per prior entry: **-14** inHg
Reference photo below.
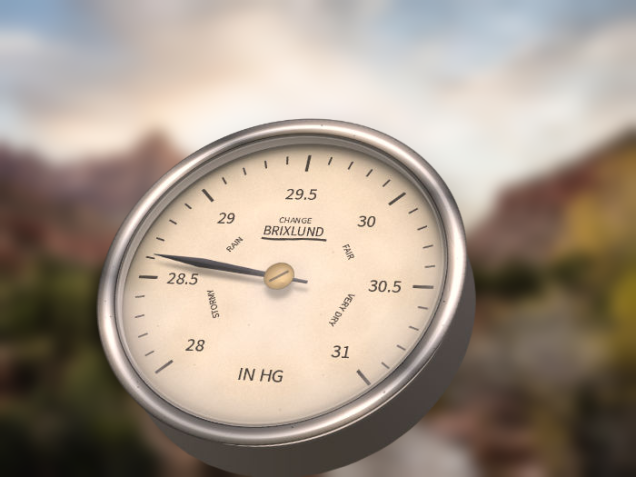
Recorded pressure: **28.6** inHg
